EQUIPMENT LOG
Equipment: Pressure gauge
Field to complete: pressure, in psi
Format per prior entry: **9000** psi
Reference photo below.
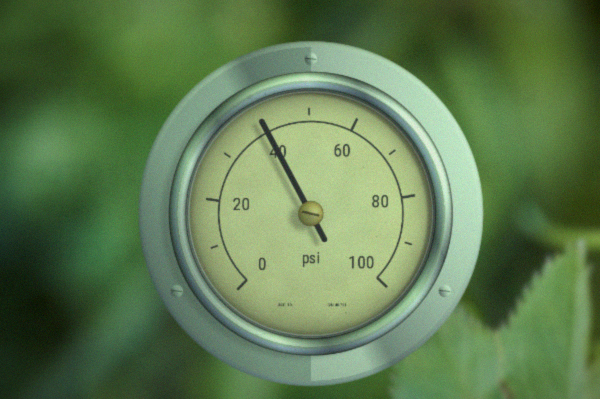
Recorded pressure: **40** psi
